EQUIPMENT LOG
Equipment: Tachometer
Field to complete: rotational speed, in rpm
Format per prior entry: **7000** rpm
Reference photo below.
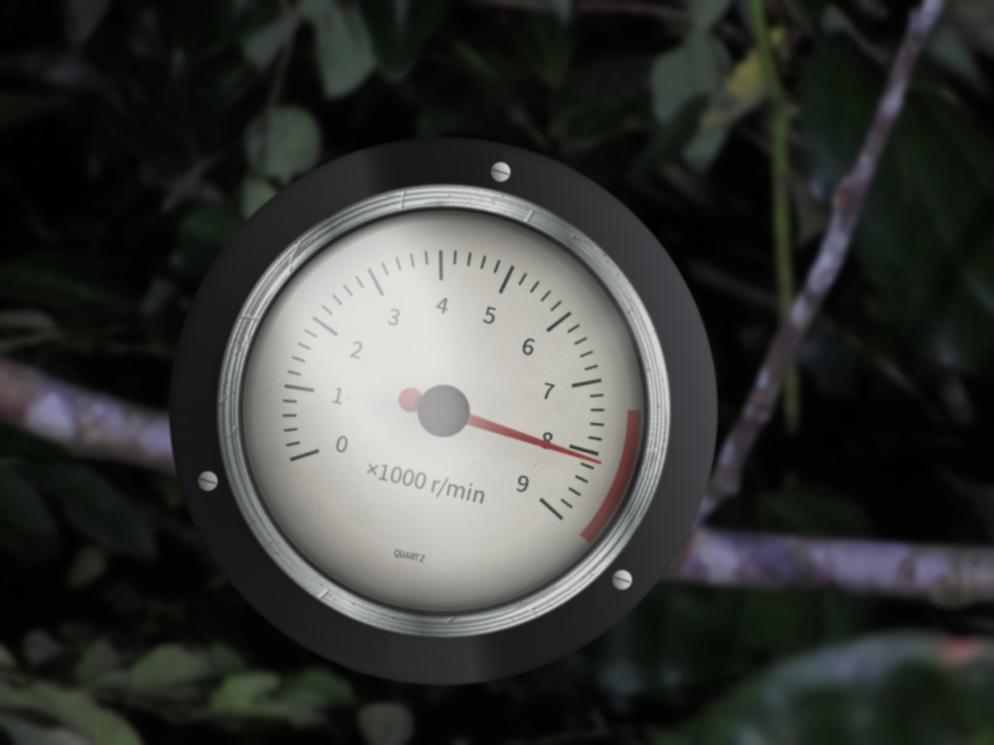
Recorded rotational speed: **8100** rpm
